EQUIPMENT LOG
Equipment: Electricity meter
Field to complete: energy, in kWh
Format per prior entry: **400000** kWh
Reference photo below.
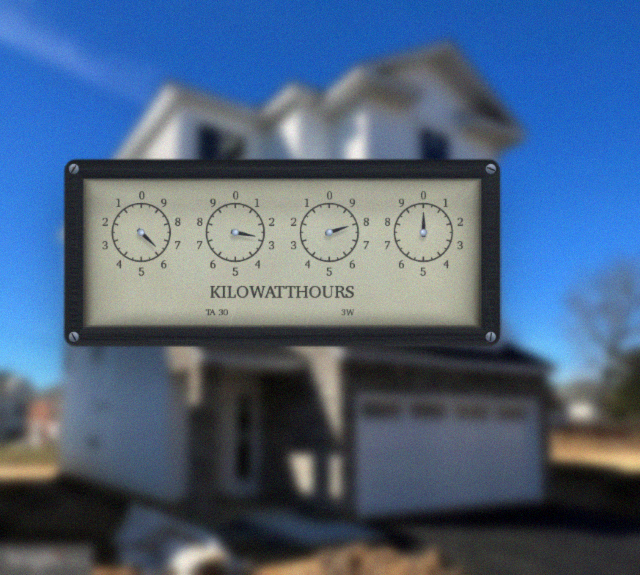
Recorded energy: **6280** kWh
